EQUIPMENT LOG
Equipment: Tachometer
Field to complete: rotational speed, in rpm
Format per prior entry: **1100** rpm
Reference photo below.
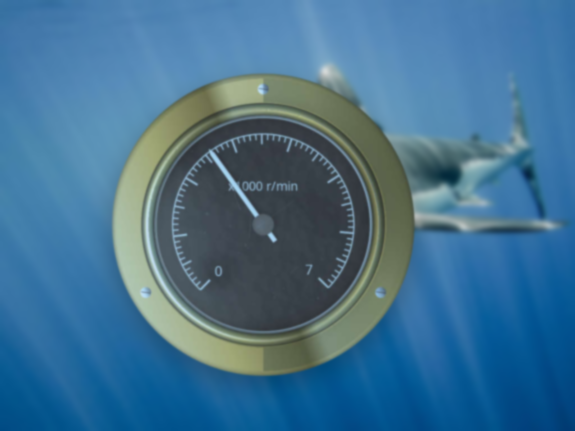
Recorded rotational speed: **2600** rpm
